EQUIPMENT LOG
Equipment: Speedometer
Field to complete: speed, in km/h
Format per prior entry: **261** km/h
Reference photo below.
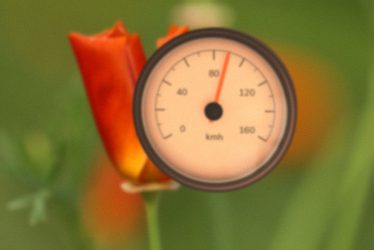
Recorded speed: **90** km/h
